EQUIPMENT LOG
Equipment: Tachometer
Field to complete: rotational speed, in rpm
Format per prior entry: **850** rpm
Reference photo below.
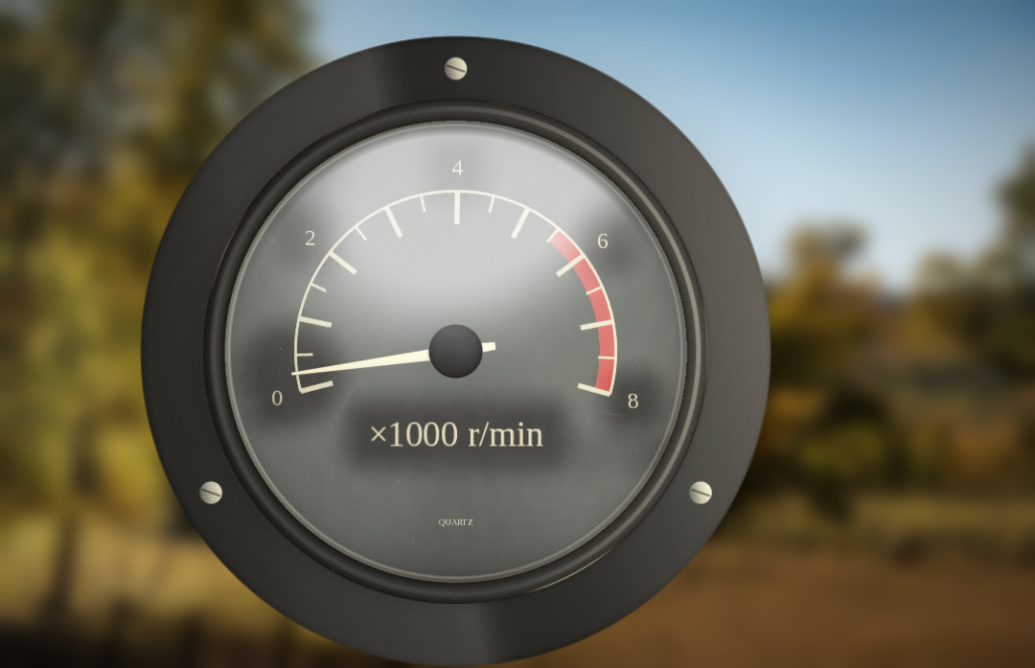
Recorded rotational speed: **250** rpm
